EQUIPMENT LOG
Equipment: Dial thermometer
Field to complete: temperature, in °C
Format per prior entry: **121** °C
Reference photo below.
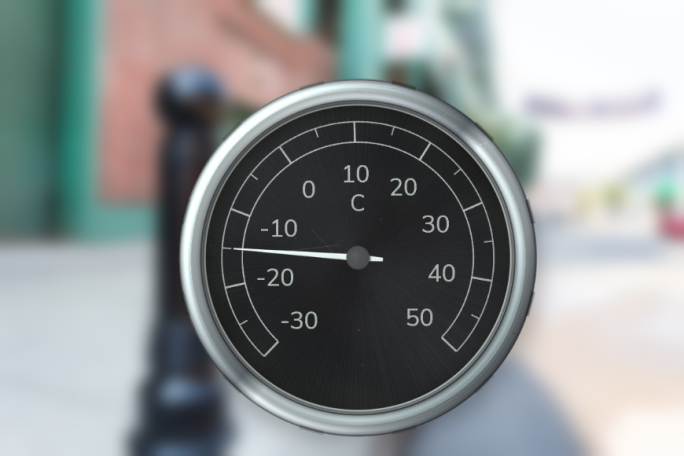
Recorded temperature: **-15** °C
